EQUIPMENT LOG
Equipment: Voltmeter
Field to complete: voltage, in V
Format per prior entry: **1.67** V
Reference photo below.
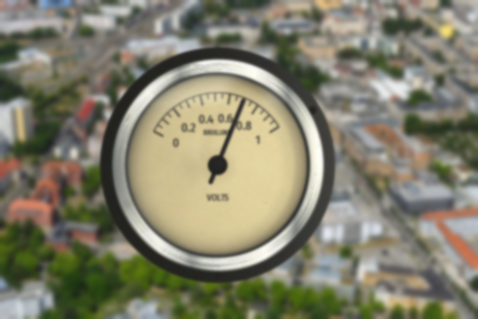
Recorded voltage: **0.7** V
